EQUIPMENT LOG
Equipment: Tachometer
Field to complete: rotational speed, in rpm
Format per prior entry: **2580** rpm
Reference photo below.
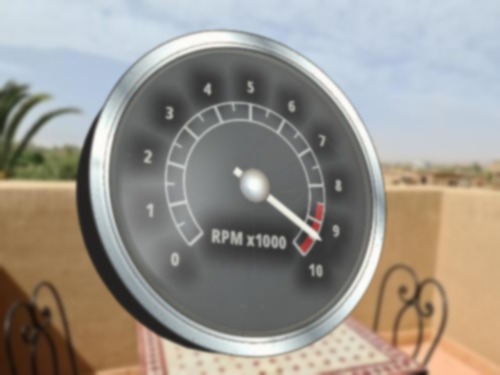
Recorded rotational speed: **9500** rpm
